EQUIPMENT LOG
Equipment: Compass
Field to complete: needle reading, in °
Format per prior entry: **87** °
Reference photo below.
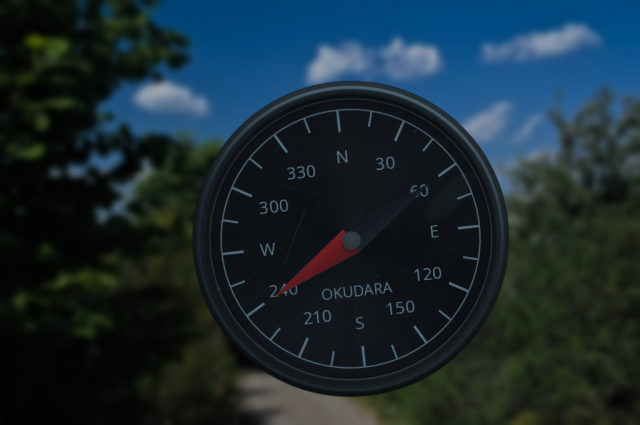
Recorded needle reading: **240** °
